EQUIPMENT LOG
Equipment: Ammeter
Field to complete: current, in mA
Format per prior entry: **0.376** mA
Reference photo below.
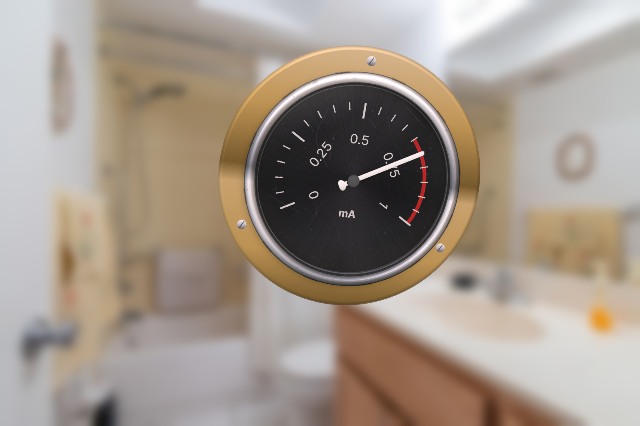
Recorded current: **0.75** mA
